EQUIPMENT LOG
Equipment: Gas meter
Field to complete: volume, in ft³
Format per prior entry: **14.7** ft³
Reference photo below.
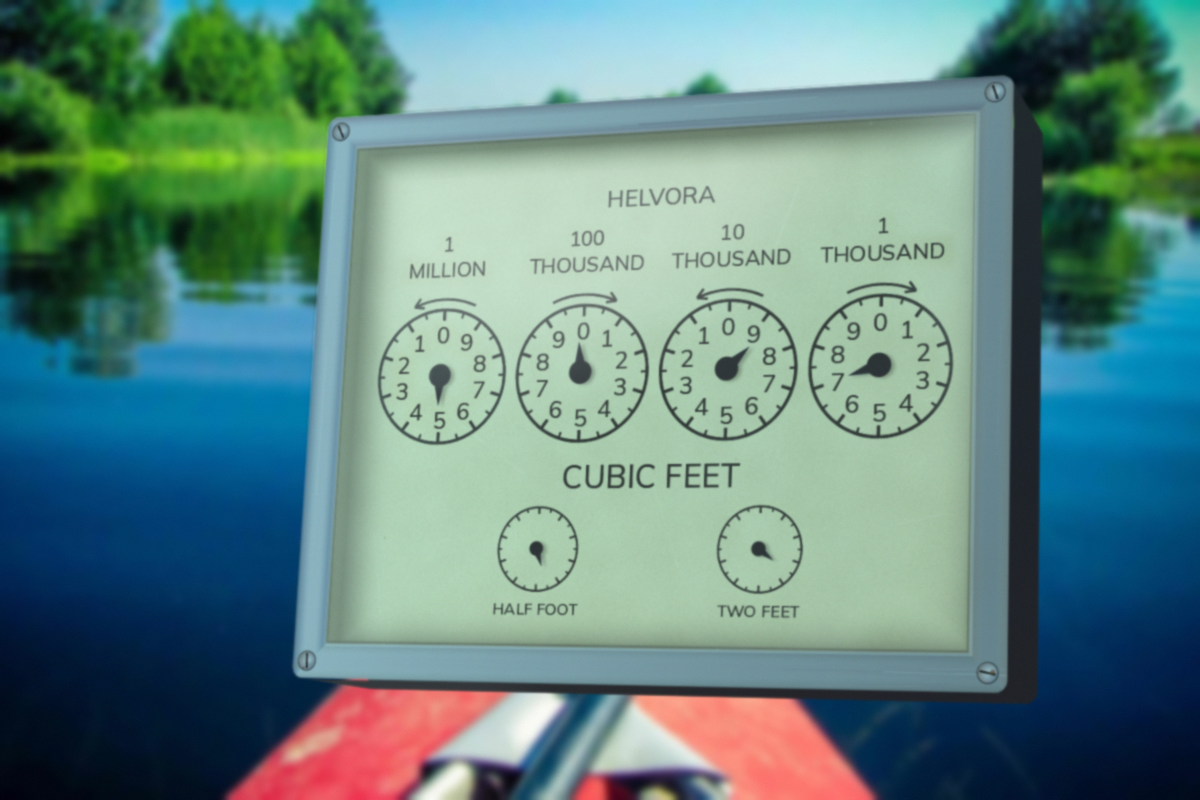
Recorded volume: **498700** ft³
